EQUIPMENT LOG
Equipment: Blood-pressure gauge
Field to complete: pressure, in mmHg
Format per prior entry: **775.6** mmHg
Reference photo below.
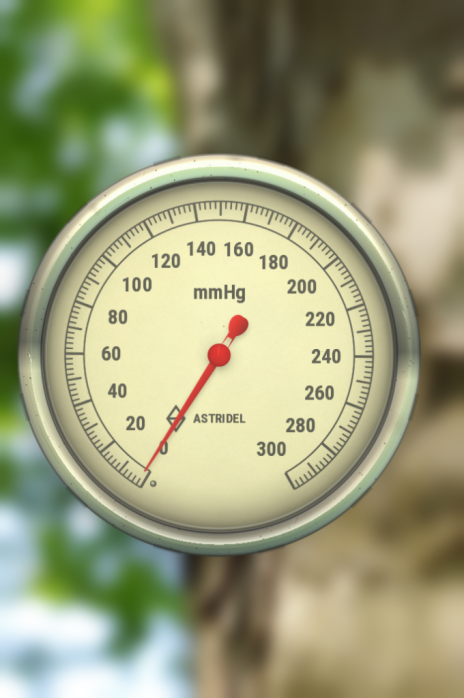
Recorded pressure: **2** mmHg
